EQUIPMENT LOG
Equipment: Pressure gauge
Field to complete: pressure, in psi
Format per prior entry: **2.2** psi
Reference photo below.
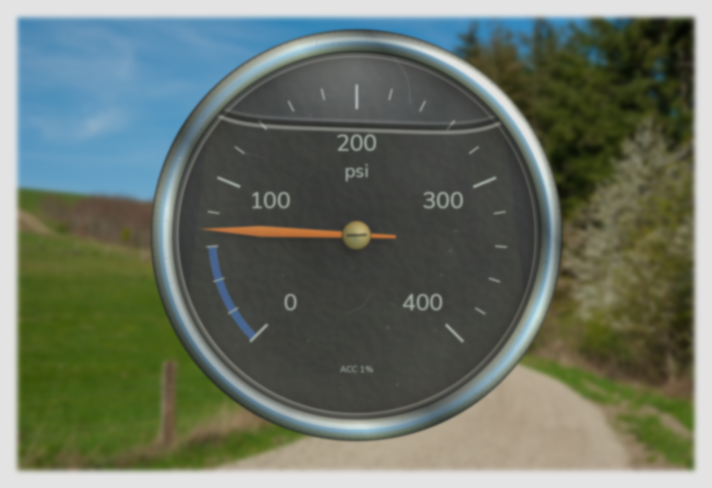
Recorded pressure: **70** psi
